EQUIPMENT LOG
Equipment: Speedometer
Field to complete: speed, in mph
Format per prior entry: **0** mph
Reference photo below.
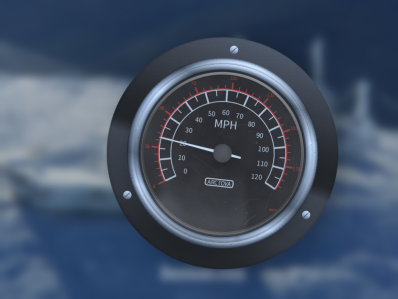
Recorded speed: **20** mph
